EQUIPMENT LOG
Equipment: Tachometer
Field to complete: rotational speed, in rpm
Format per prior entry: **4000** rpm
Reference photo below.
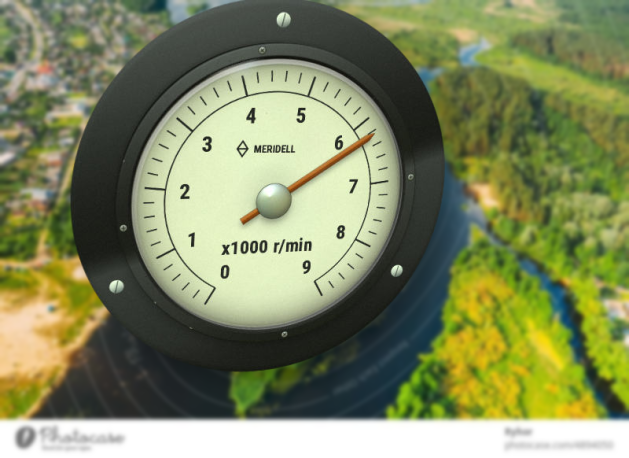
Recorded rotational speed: **6200** rpm
